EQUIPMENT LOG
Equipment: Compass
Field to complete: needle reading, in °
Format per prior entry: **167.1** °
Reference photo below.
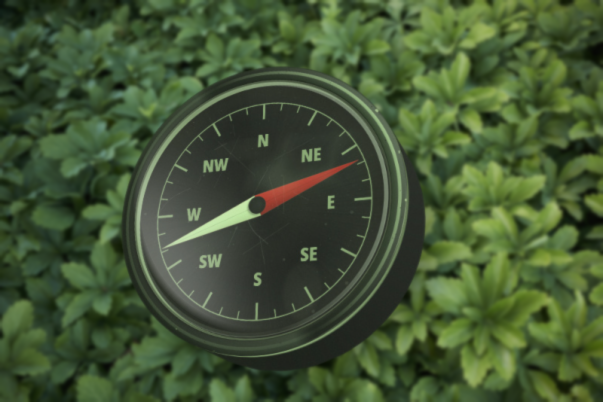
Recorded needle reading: **70** °
